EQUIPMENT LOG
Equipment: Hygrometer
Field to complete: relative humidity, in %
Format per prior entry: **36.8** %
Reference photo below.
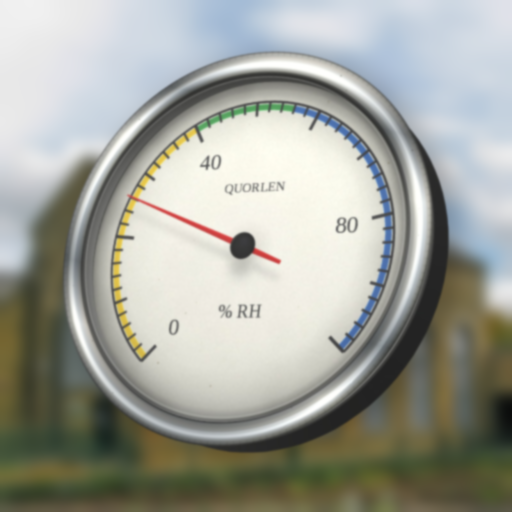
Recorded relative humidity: **26** %
